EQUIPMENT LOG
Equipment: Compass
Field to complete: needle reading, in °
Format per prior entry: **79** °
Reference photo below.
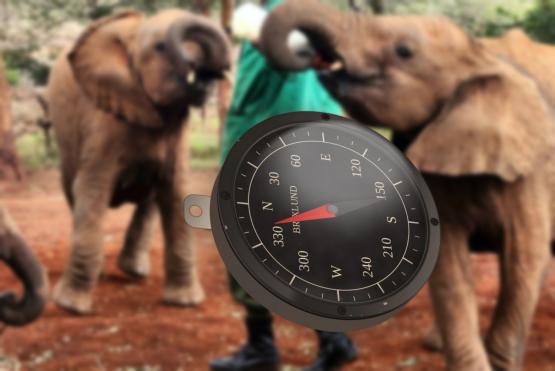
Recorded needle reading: **340** °
